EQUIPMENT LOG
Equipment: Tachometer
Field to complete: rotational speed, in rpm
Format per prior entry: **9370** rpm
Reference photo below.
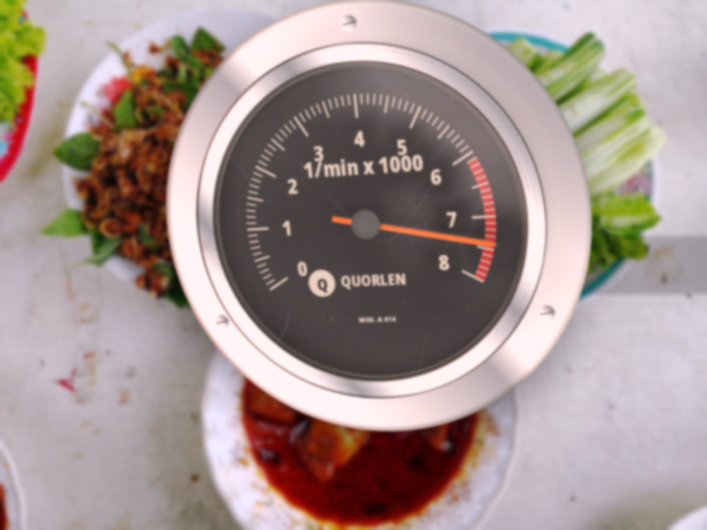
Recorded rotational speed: **7400** rpm
